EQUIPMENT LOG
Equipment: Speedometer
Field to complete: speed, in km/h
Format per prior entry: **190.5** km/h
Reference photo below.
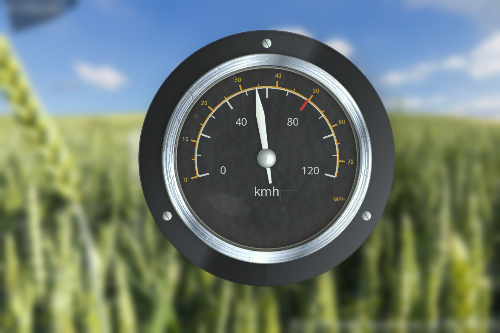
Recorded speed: **55** km/h
